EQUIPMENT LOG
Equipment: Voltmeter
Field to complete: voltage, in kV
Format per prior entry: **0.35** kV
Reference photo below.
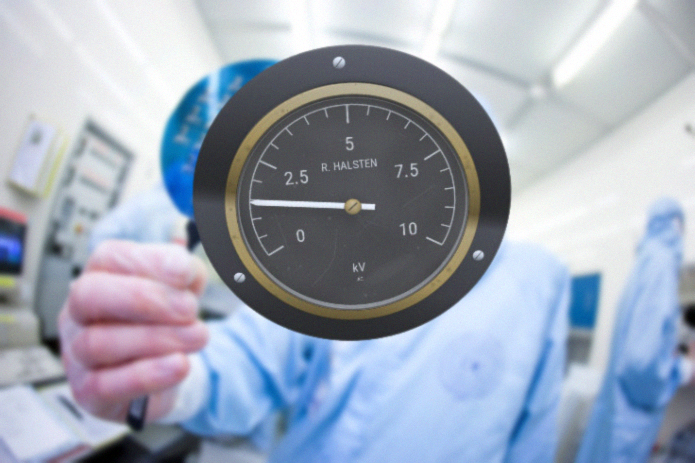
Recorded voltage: **1.5** kV
